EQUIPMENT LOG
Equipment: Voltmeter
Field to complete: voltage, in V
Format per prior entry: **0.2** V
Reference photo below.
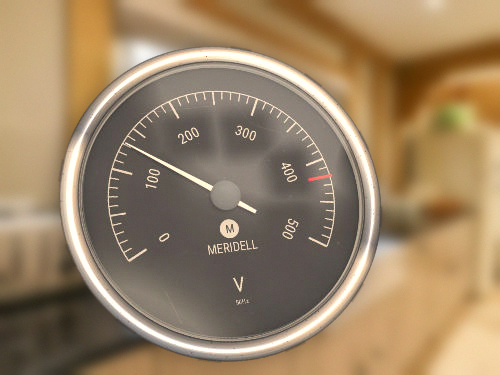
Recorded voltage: **130** V
